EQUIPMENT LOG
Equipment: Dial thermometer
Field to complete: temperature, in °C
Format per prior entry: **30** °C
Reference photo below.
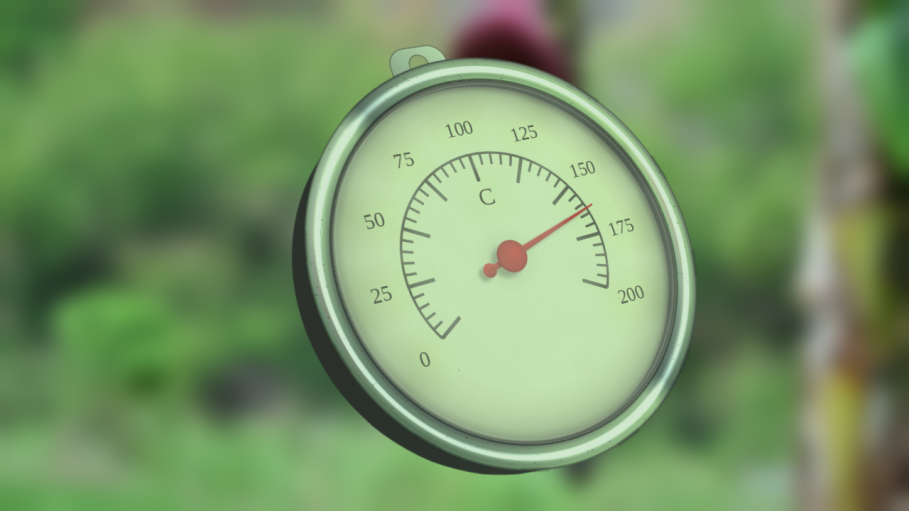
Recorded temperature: **162.5** °C
